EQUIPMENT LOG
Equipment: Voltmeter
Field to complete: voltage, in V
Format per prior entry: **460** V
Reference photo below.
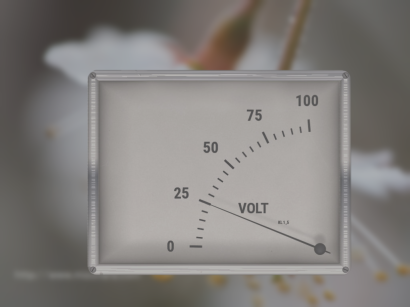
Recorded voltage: **25** V
